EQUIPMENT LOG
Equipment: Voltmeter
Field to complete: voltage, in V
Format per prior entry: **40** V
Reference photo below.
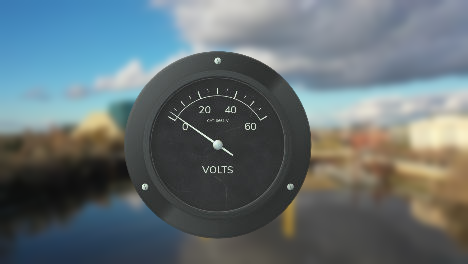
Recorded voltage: **2.5** V
